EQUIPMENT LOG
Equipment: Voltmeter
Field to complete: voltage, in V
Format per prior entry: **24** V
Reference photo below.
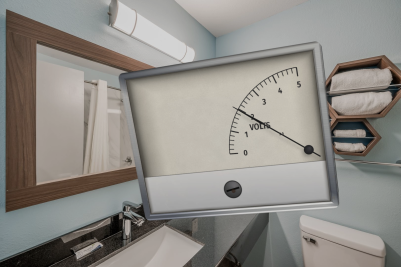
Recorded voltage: **2** V
